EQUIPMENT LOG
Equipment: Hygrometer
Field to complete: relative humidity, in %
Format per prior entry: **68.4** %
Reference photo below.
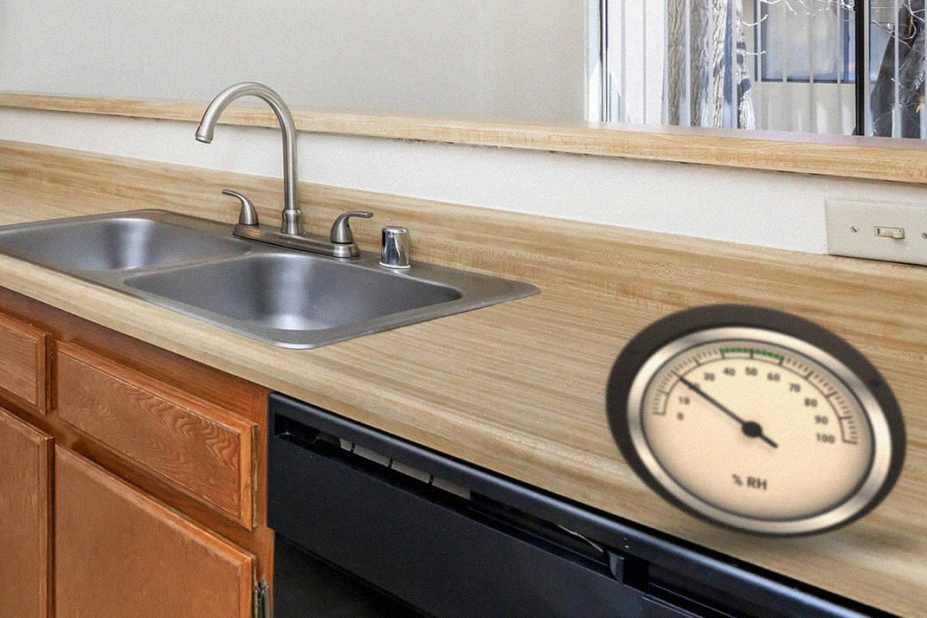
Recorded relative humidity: **20** %
